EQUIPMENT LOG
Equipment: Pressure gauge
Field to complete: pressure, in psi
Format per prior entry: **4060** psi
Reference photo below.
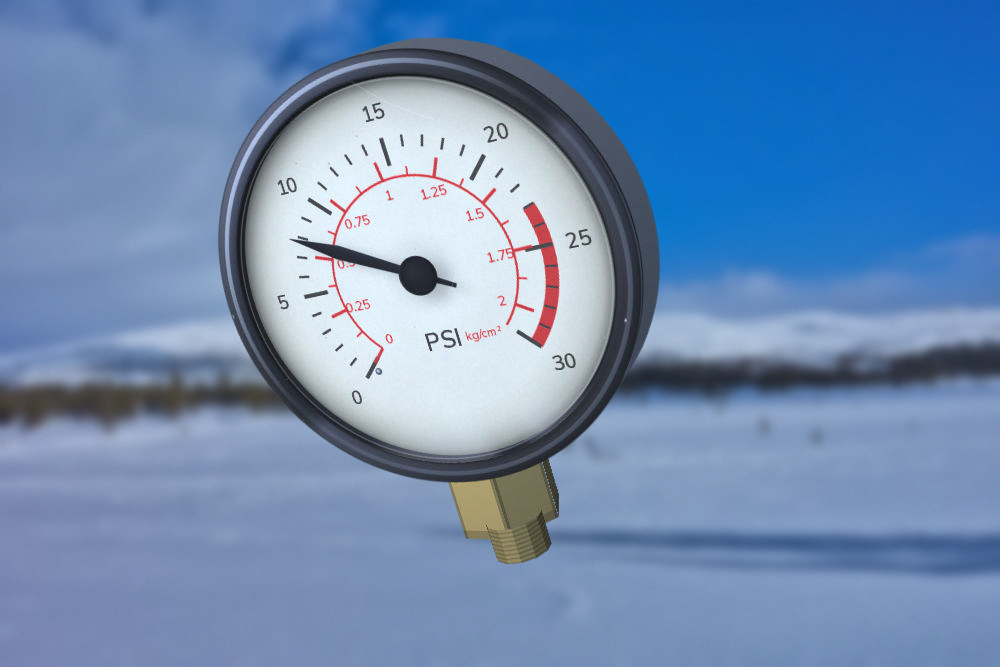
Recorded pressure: **8** psi
